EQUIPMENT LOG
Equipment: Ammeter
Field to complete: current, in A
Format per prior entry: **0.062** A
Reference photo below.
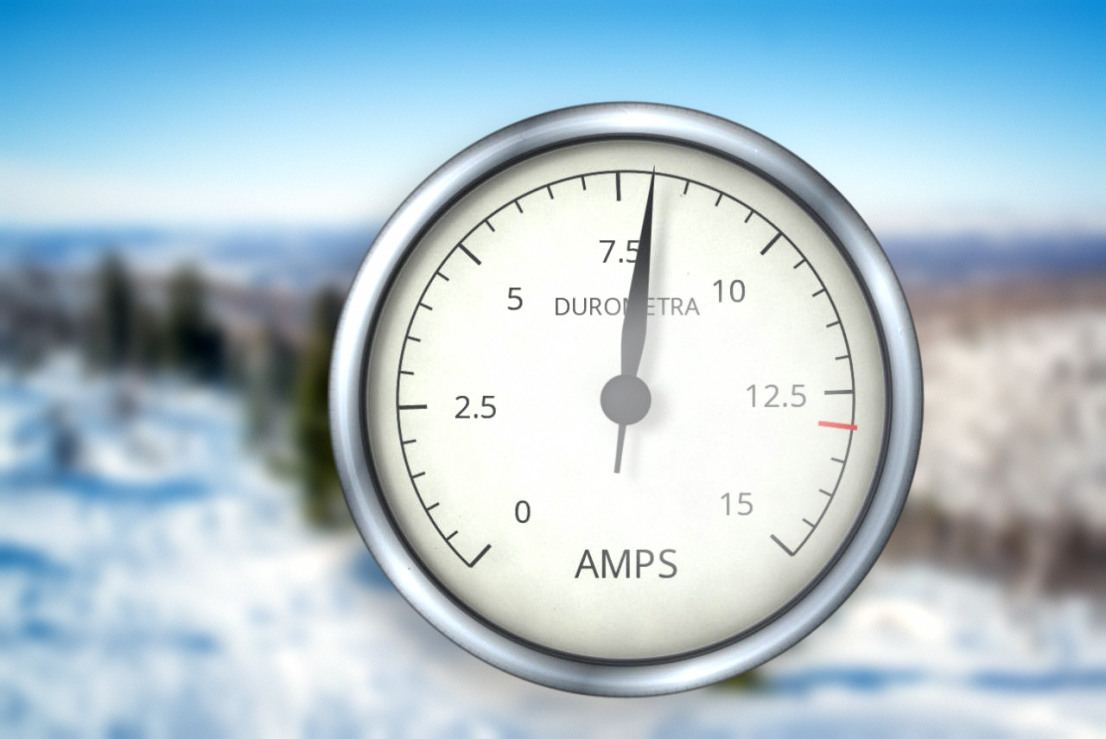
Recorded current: **8** A
